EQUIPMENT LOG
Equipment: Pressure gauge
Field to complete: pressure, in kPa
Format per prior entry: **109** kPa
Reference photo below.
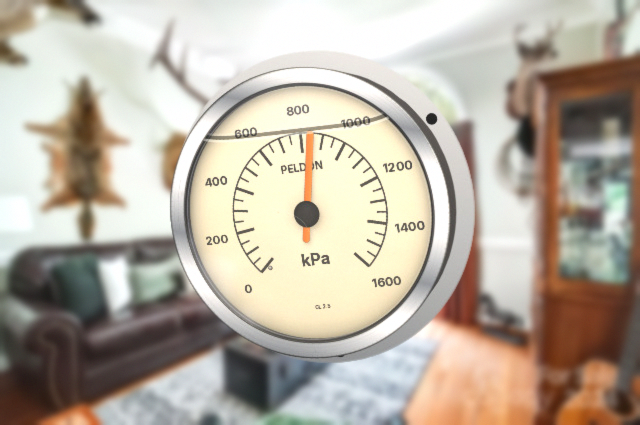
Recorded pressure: **850** kPa
